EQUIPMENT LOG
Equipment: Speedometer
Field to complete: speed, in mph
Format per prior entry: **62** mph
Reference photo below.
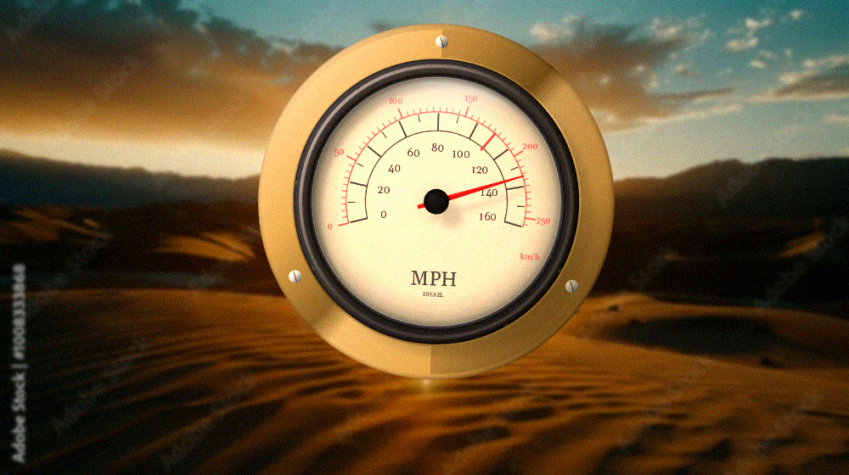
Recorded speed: **135** mph
